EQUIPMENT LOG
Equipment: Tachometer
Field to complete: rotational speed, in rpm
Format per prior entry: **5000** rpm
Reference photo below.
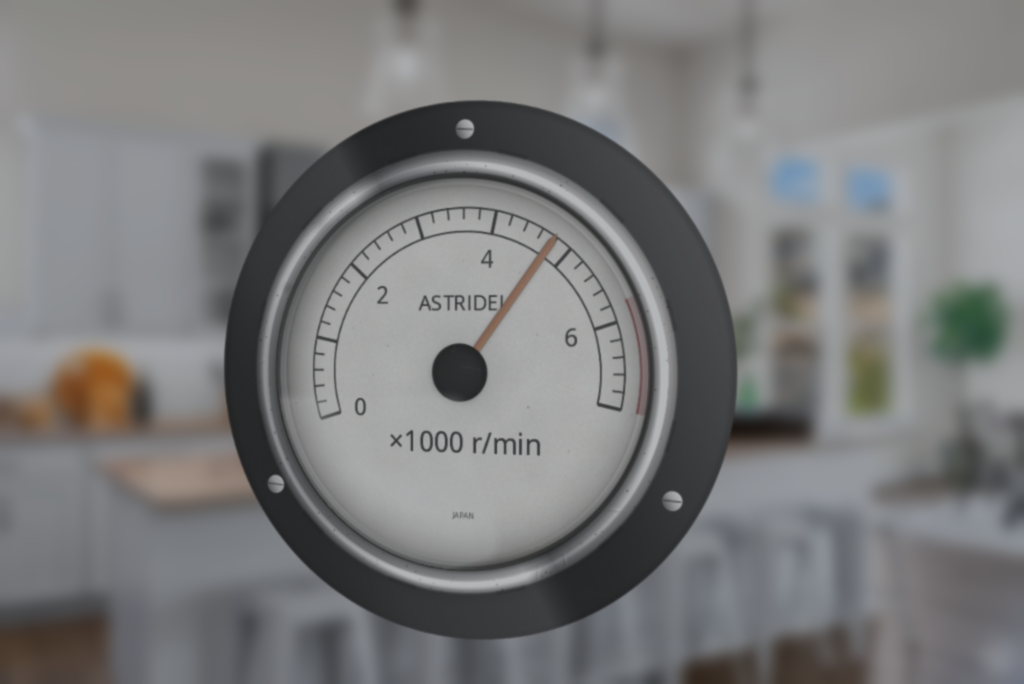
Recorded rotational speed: **4800** rpm
